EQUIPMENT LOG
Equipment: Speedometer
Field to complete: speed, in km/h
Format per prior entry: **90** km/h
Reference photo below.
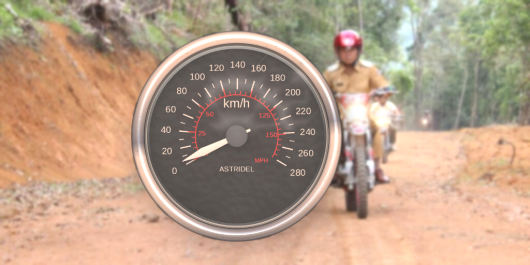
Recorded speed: **5** km/h
